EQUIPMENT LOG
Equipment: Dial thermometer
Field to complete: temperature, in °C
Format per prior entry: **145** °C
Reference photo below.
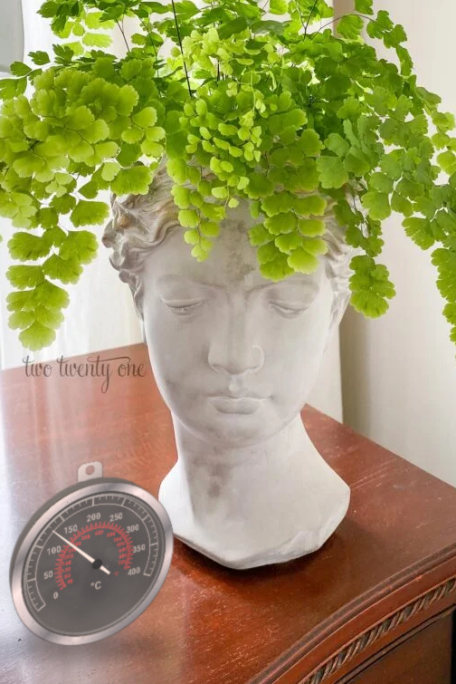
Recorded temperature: **130** °C
